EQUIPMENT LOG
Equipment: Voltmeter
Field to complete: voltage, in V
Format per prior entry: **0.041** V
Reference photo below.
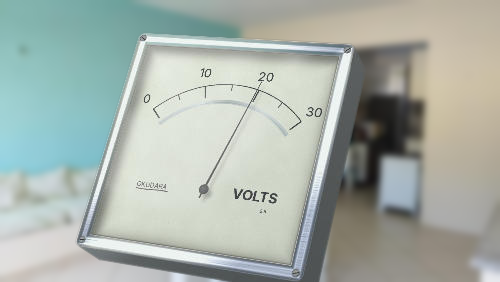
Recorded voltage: **20** V
